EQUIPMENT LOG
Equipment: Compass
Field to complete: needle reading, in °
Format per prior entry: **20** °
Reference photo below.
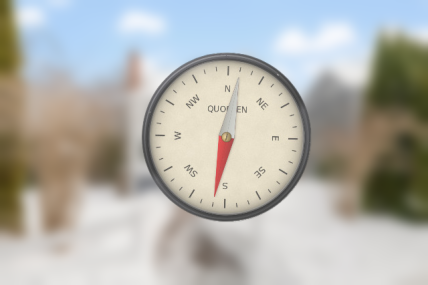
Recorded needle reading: **190** °
